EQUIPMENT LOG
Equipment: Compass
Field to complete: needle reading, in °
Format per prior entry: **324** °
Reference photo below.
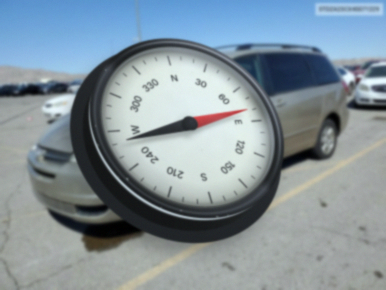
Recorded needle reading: **80** °
